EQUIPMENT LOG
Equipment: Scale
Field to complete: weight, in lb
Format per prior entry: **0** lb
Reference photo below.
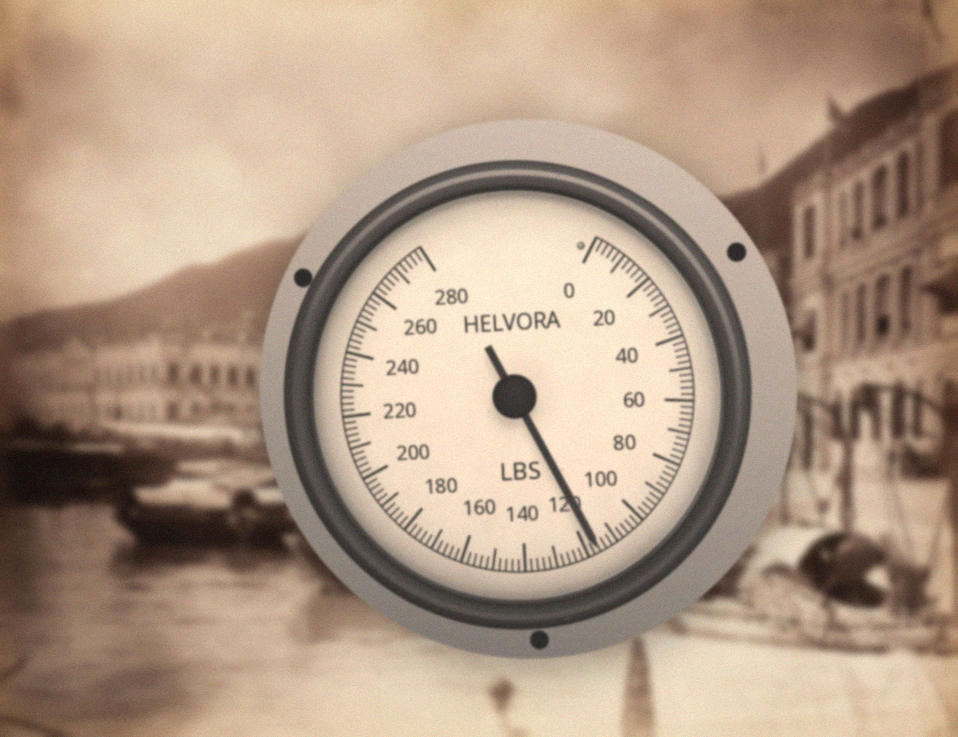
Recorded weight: **116** lb
